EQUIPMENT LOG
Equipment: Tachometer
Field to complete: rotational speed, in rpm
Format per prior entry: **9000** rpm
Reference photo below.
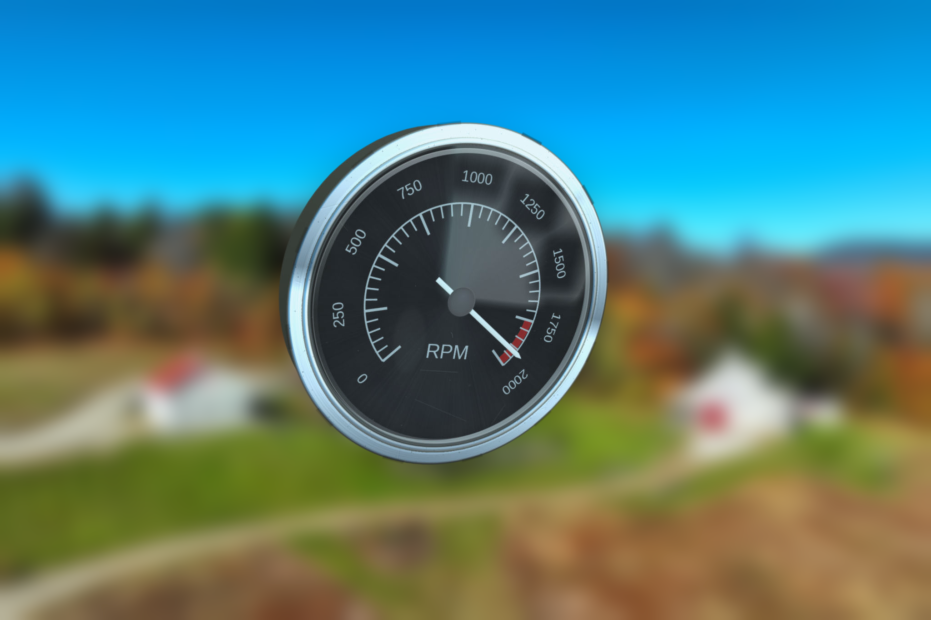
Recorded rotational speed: **1925** rpm
